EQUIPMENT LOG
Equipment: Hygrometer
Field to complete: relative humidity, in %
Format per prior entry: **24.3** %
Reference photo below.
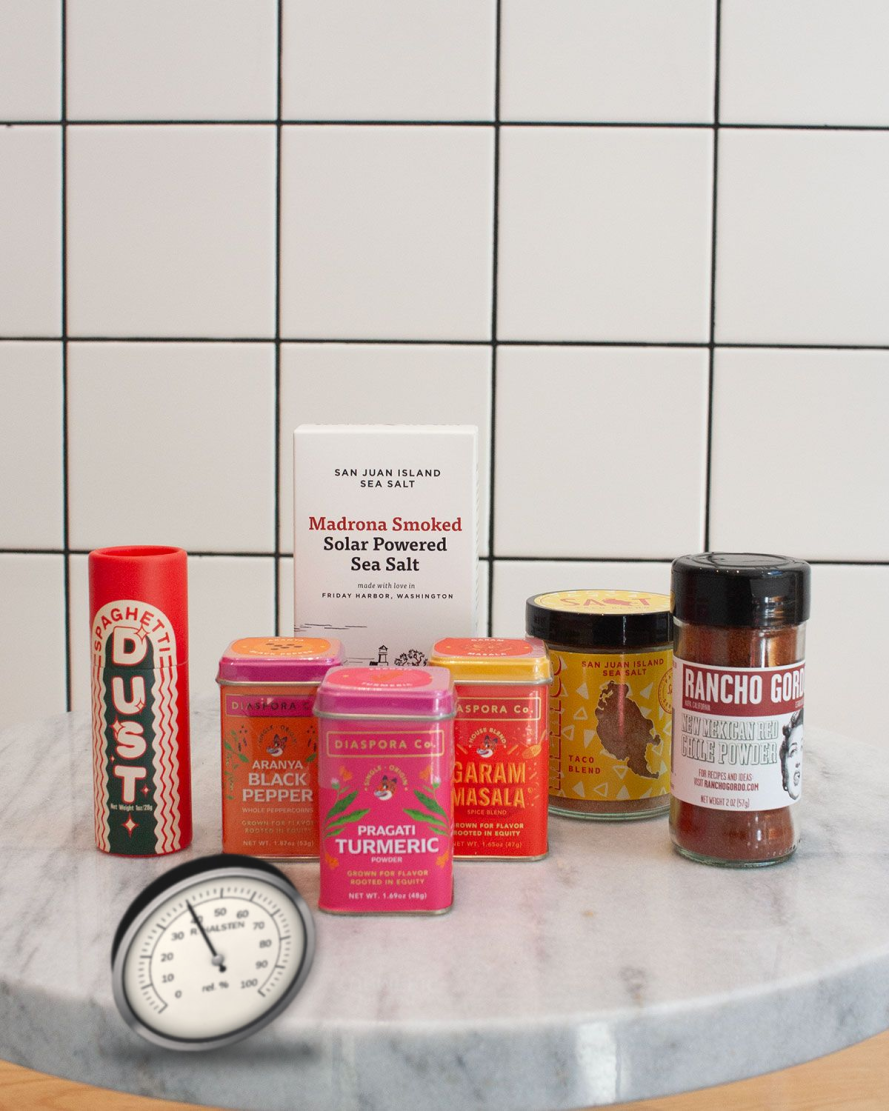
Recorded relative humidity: **40** %
